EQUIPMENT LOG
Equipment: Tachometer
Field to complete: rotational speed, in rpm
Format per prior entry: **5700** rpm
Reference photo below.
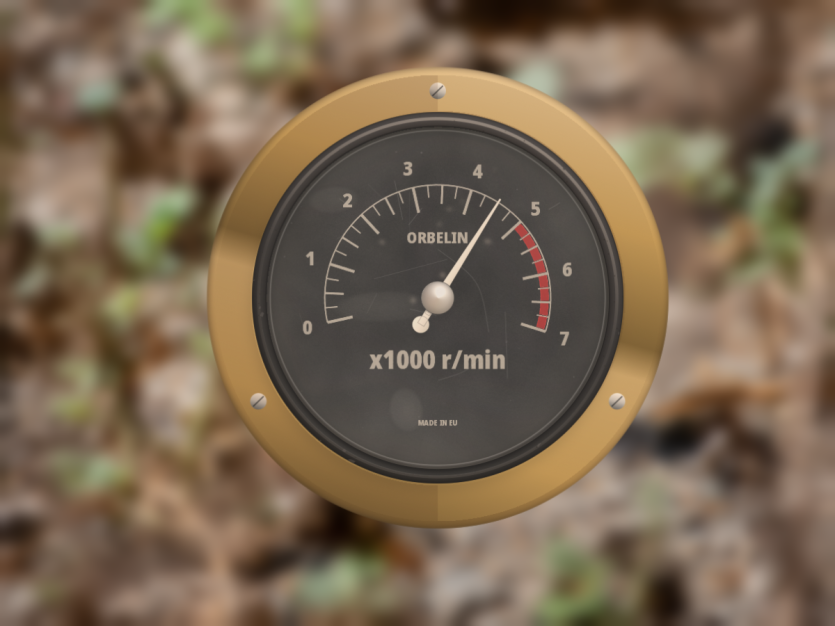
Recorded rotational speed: **4500** rpm
